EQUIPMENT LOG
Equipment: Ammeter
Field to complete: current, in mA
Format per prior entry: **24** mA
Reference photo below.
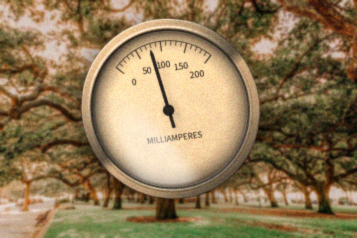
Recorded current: **80** mA
